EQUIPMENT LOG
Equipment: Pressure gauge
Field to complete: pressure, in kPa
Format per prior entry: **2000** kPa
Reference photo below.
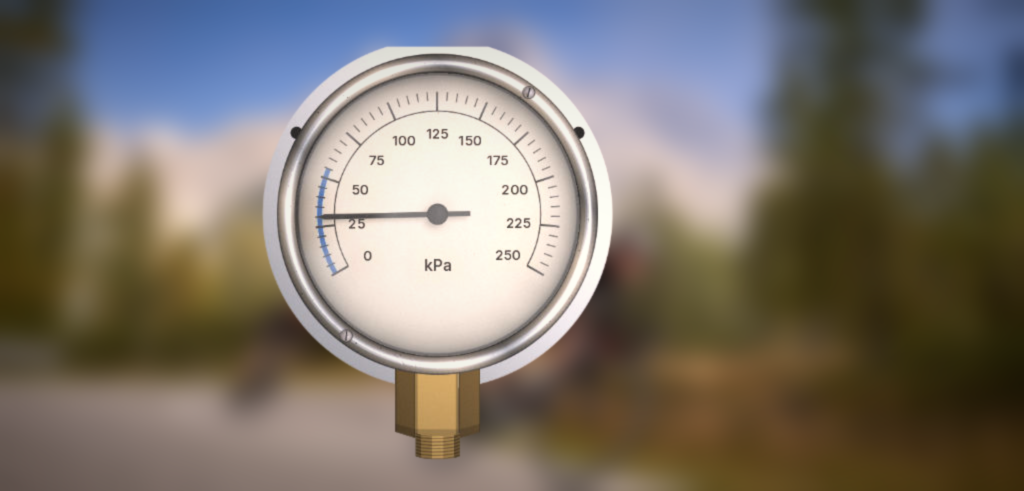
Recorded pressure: **30** kPa
